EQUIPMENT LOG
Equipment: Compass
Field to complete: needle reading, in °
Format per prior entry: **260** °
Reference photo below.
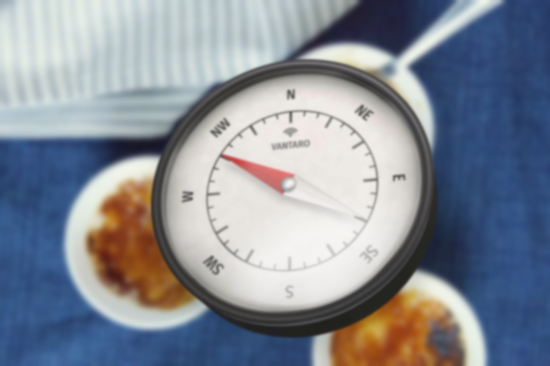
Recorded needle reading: **300** °
